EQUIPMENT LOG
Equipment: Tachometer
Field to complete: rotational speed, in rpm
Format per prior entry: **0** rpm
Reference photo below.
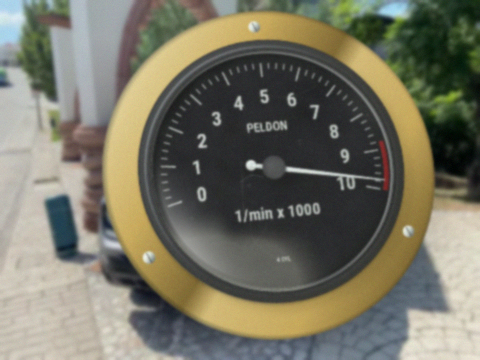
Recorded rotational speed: **9800** rpm
